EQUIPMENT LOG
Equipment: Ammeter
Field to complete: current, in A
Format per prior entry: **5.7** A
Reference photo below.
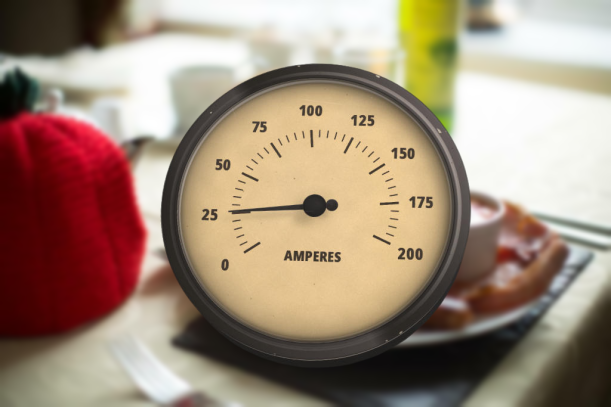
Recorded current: **25** A
